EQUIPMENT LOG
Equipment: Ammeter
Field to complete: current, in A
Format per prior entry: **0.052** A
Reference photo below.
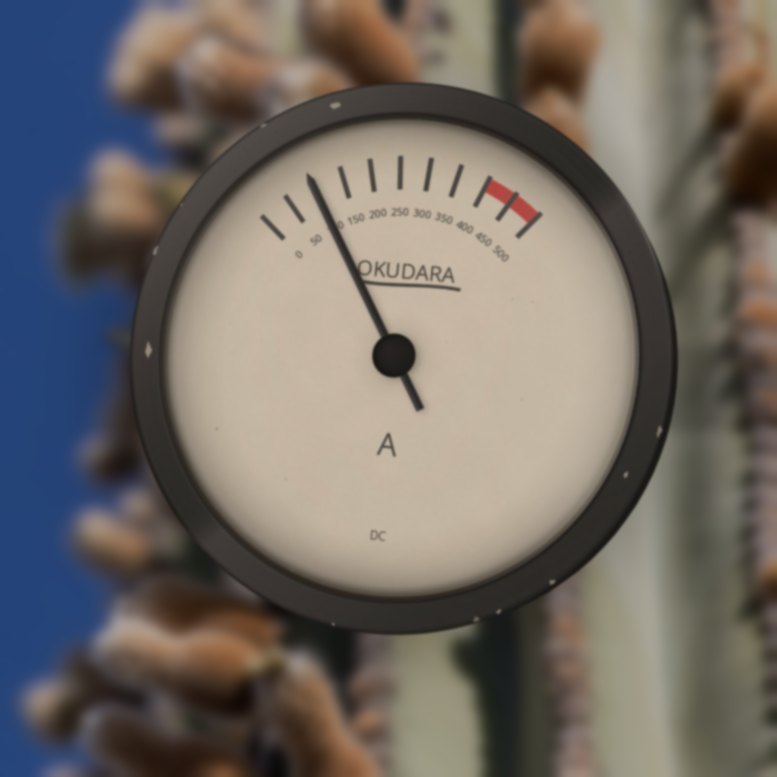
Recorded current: **100** A
